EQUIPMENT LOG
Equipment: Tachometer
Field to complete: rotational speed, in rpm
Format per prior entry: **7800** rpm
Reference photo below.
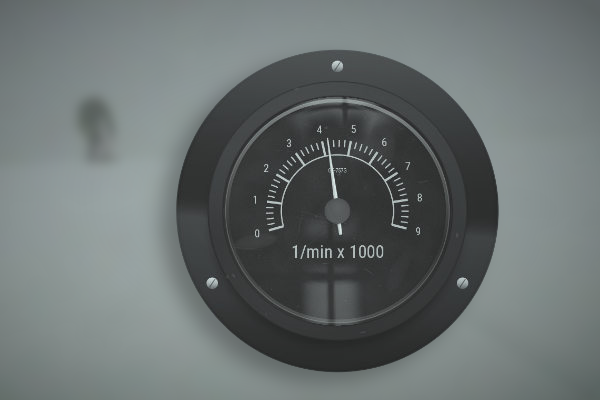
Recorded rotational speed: **4200** rpm
